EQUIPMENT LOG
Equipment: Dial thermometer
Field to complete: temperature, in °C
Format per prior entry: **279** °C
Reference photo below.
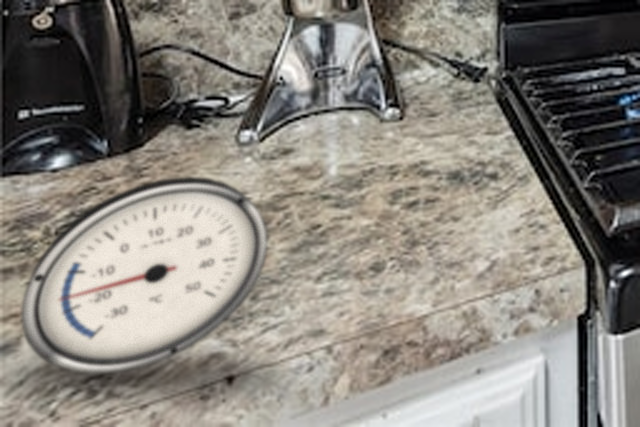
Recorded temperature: **-16** °C
